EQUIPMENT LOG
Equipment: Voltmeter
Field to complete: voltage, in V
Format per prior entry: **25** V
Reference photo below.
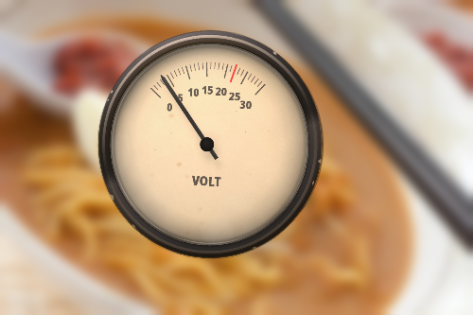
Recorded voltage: **4** V
